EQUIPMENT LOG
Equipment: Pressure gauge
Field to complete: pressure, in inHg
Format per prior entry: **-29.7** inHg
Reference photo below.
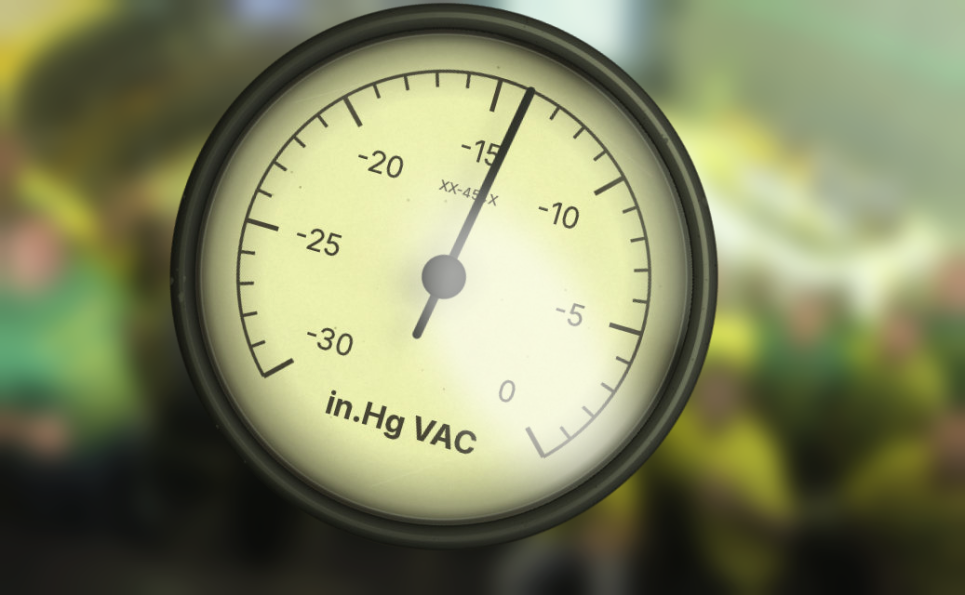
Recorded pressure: **-14** inHg
